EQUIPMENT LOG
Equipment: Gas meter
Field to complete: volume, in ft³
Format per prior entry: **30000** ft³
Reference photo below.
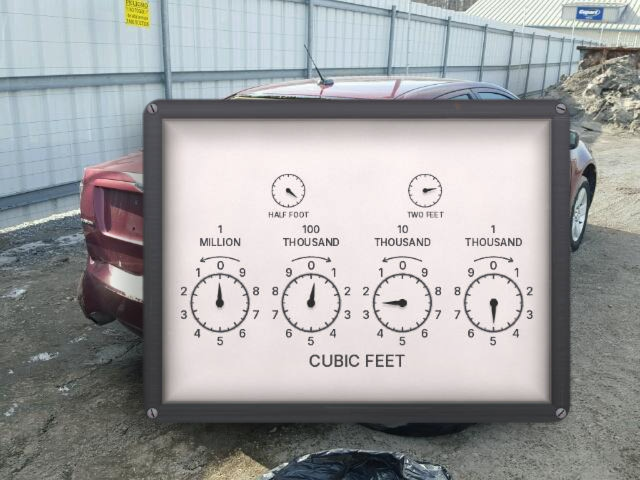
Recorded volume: **2500** ft³
